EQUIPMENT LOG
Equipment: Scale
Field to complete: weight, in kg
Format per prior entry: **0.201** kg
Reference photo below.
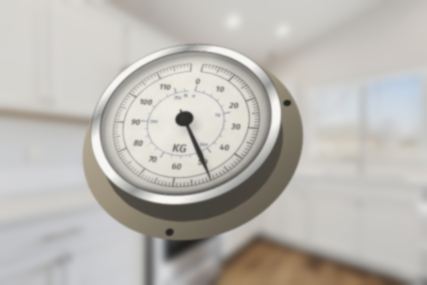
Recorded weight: **50** kg
